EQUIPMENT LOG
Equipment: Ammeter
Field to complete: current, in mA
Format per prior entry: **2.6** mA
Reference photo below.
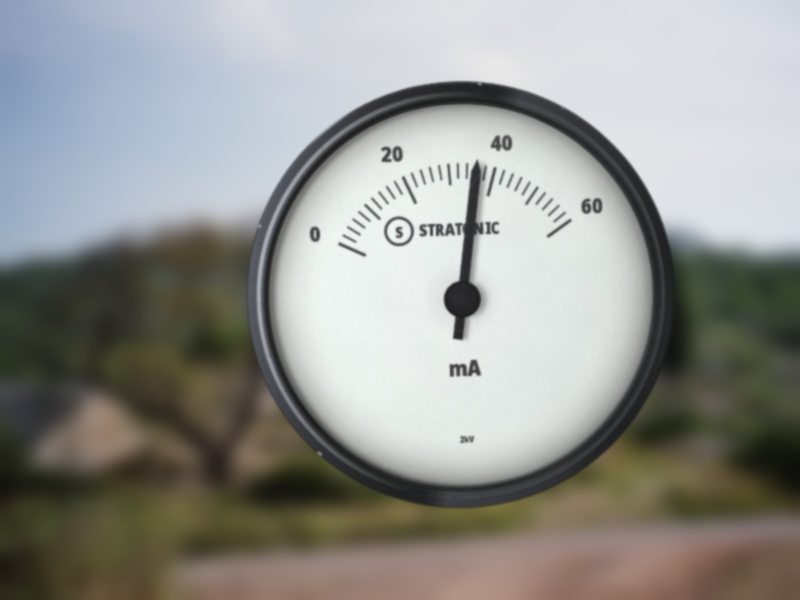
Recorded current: **36** mA
